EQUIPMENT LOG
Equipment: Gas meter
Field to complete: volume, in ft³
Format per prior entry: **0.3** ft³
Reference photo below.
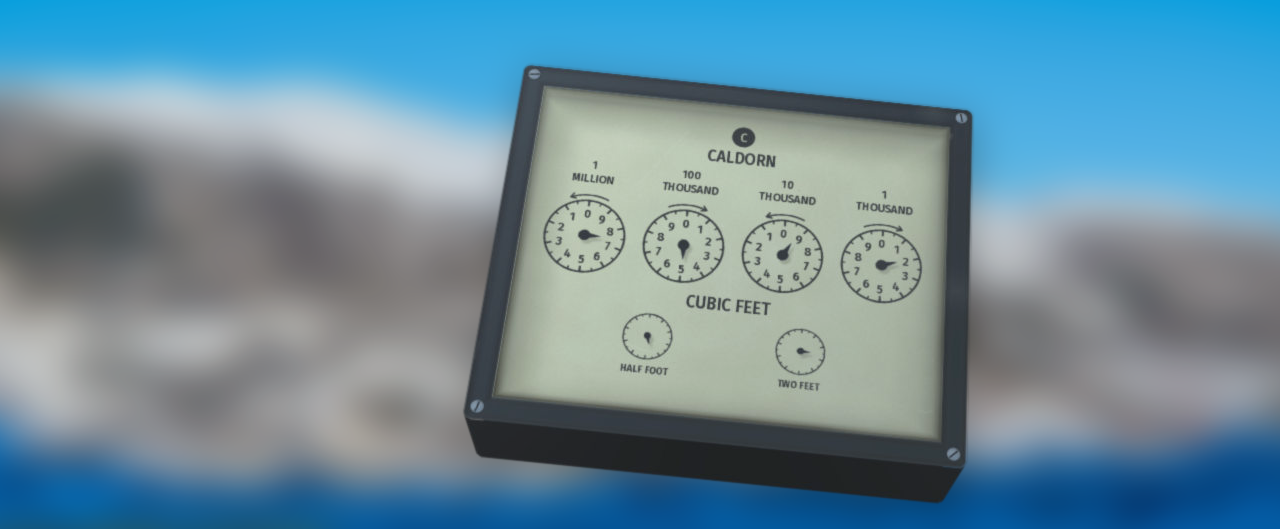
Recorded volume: **749200** ft³
